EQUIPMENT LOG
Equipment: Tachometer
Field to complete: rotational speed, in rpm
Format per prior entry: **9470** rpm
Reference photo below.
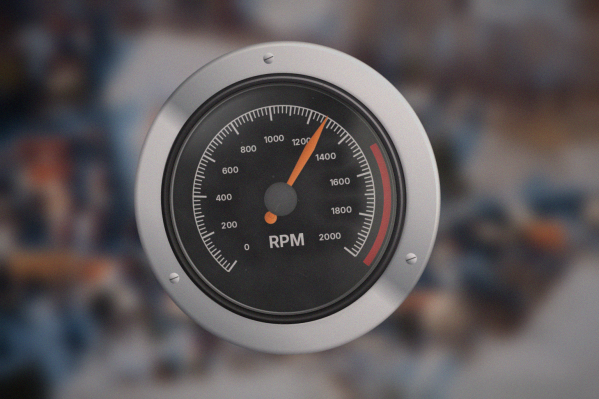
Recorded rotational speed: **1280** rpm
